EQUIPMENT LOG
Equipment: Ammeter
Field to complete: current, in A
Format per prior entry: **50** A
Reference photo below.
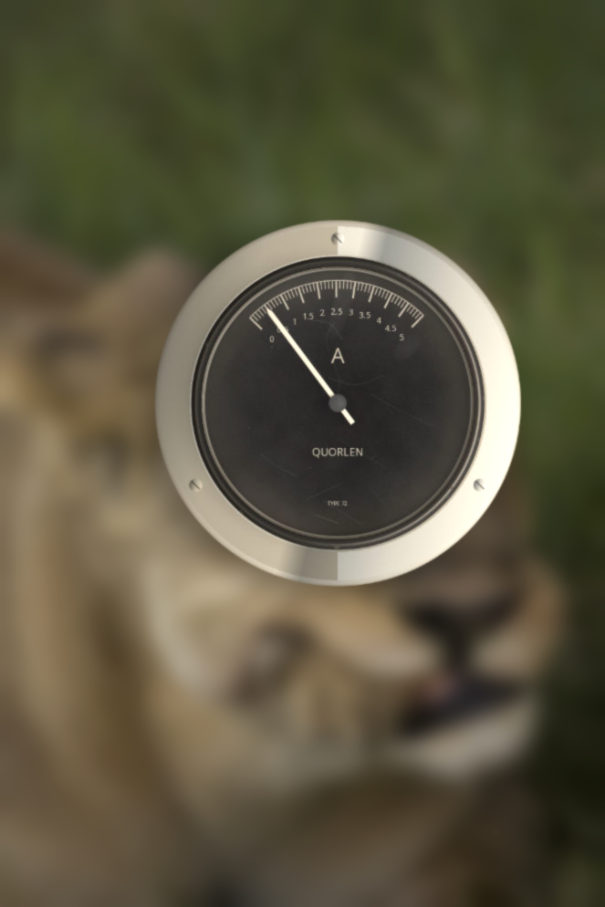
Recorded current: **0.5** A
